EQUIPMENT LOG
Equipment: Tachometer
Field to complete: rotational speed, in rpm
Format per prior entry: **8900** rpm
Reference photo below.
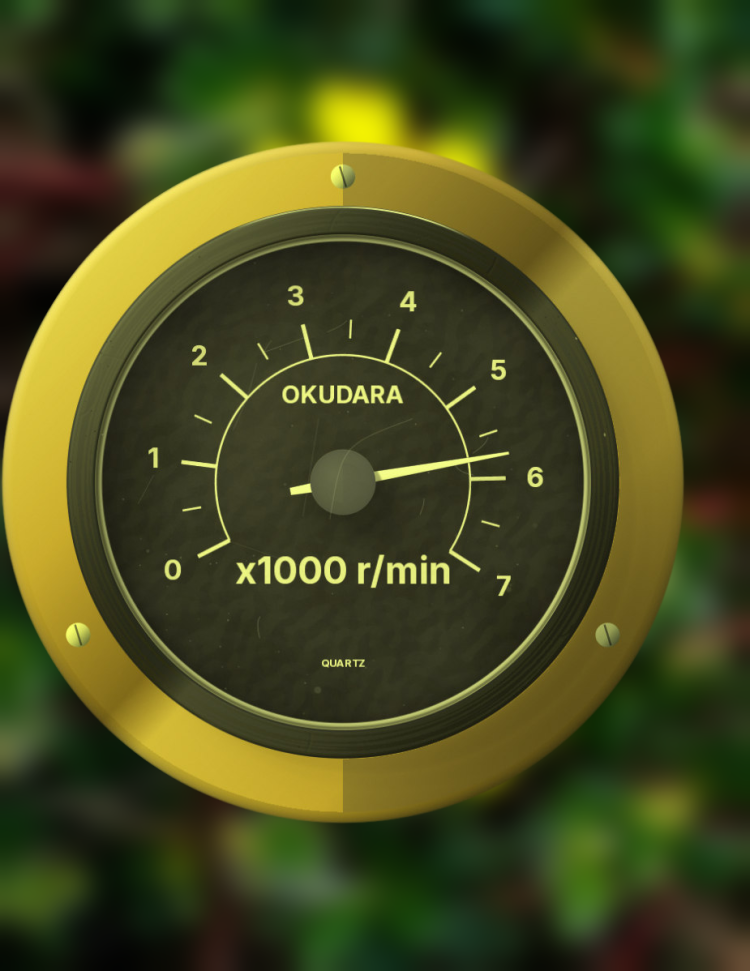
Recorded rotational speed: **5750** rpm
